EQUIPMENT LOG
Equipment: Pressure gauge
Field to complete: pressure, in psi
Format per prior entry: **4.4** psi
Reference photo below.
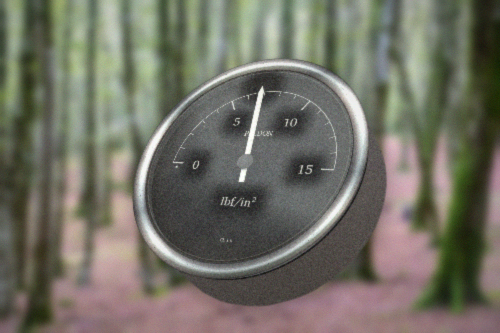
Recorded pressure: **7** psi
